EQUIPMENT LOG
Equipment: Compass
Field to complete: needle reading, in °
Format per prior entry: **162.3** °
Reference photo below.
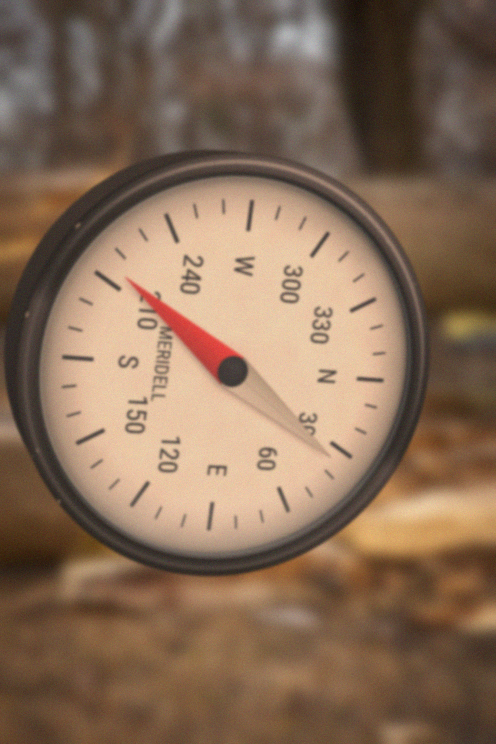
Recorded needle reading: **215** °
